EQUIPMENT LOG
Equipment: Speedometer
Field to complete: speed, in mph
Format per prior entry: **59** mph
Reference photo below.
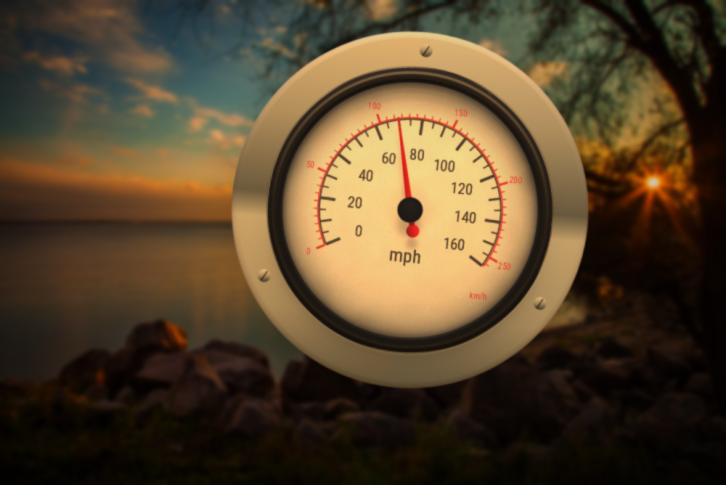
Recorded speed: **70** mph
